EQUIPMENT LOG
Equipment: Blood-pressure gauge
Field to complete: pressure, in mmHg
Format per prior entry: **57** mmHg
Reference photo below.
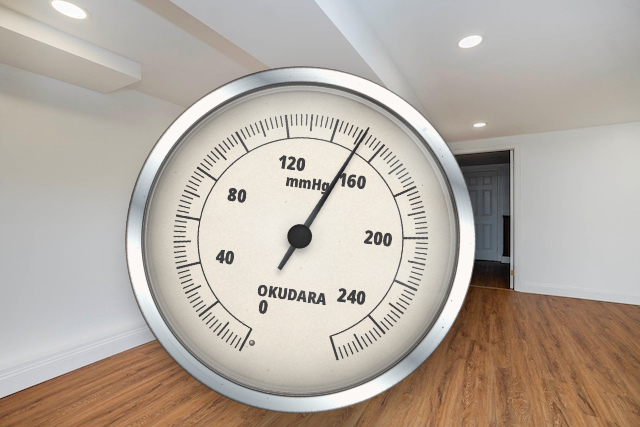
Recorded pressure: **152** mmHg
